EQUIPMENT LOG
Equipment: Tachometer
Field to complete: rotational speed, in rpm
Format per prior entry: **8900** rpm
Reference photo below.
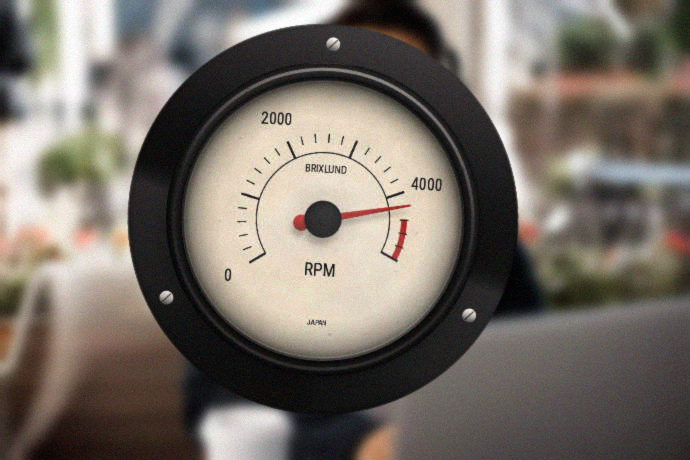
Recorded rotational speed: **4200** rpm
